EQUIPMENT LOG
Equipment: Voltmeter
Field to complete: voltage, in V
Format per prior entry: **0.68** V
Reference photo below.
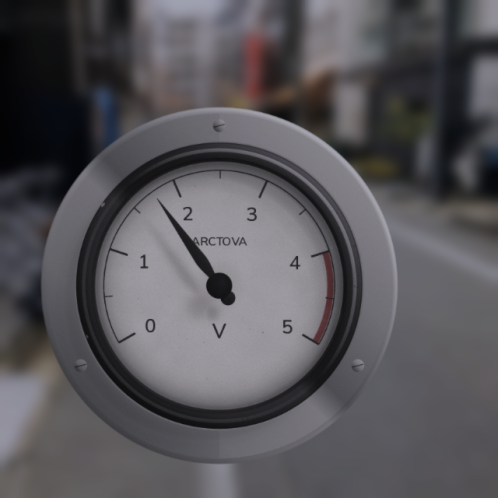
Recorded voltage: **1.75** V
